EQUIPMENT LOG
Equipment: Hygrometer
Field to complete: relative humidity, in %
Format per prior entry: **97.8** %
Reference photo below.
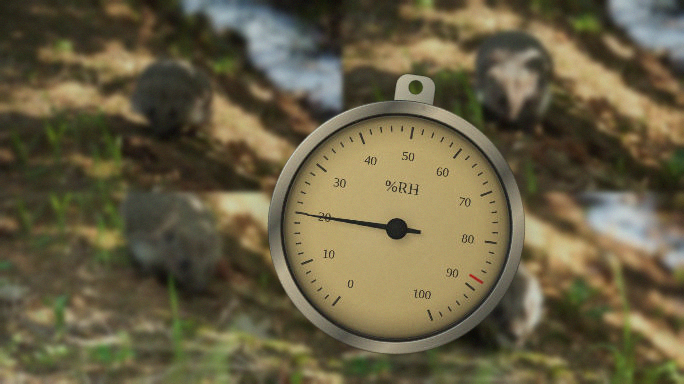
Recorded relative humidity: **20** %
